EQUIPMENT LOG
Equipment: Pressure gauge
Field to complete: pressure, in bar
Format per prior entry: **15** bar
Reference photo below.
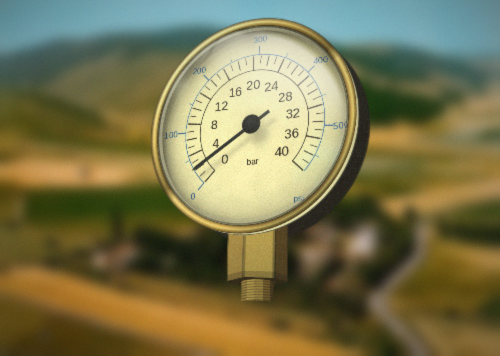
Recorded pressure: **2** bar
